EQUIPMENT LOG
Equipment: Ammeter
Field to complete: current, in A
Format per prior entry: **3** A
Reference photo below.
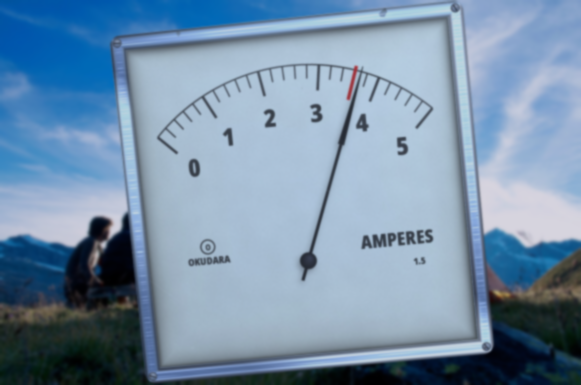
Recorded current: **3.7** A
